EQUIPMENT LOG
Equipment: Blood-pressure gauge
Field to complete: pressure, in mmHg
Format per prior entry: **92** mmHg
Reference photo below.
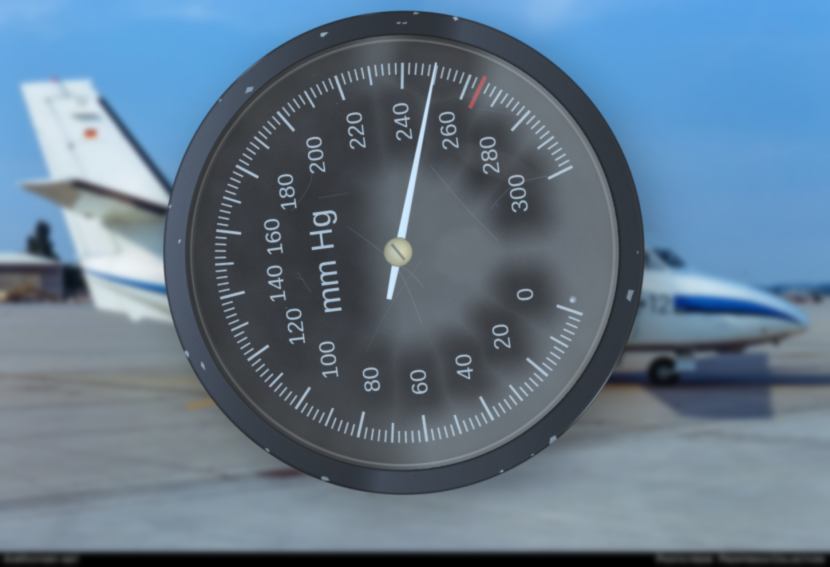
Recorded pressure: **250** mmHg
